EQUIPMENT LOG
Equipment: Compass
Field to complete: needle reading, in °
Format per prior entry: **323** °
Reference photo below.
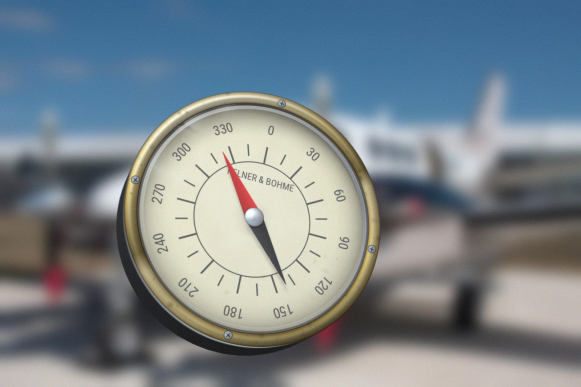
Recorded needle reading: **322.5** °
